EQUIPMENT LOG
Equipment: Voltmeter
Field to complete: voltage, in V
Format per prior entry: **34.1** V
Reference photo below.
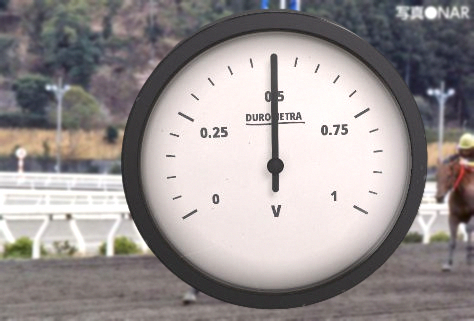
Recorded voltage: **0.5** V
